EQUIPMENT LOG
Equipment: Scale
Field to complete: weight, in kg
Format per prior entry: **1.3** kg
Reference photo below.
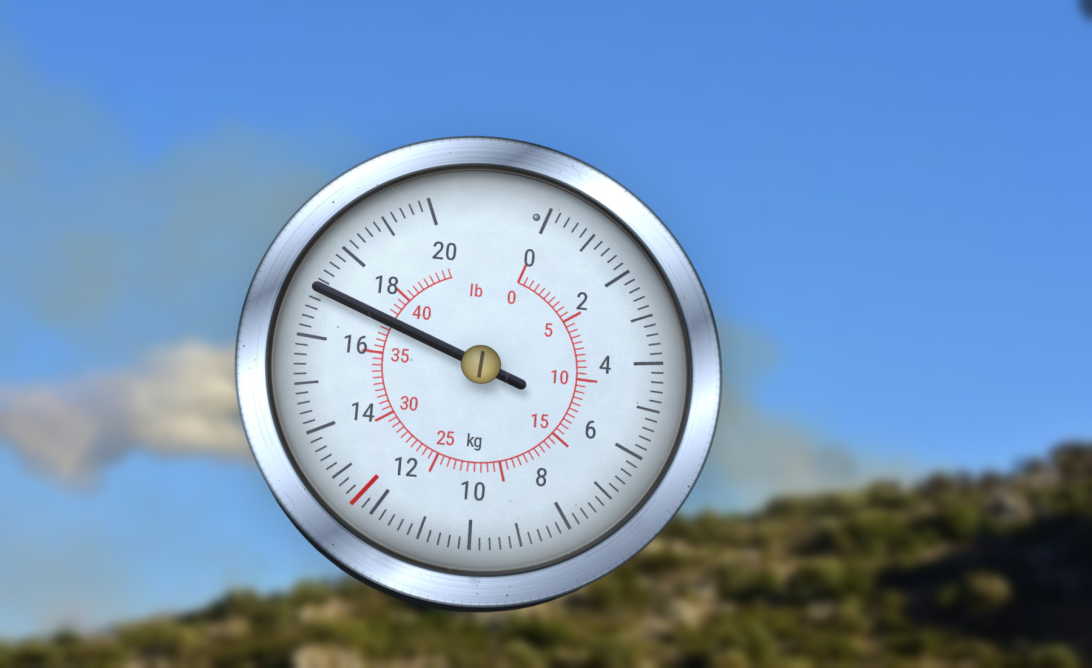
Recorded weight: **17** kg
